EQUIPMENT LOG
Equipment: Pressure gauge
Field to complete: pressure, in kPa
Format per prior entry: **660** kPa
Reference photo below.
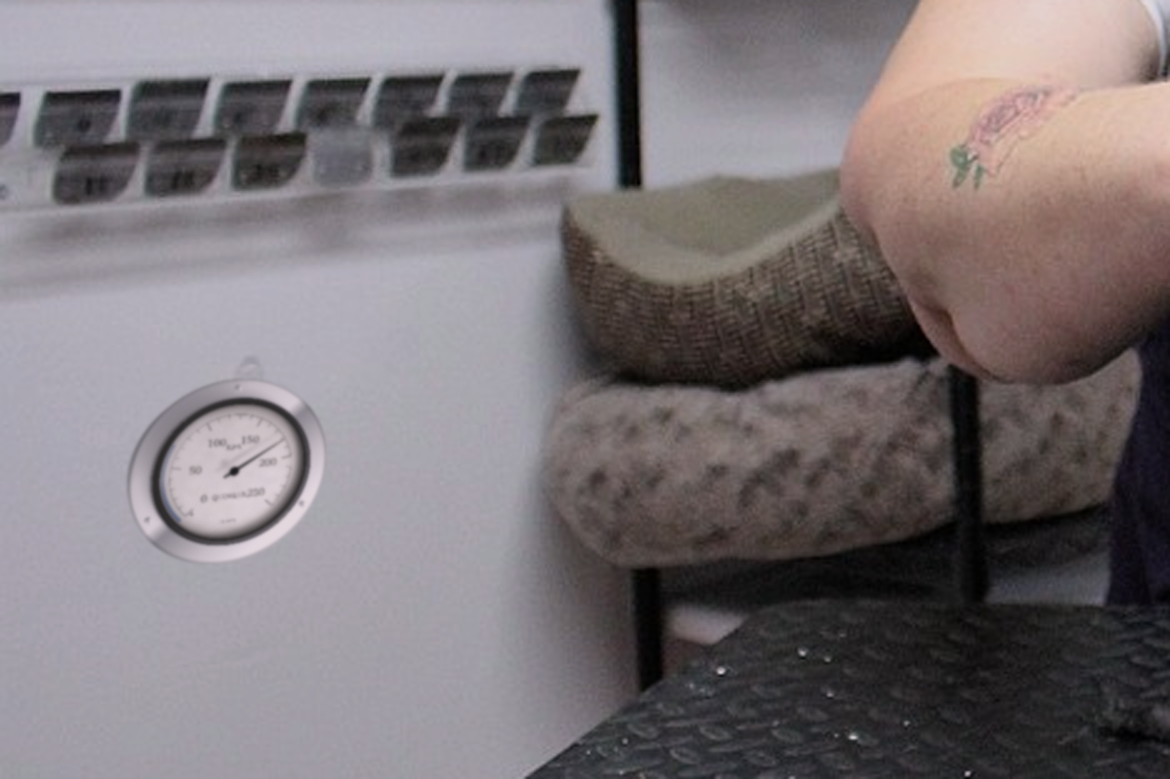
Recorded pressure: **180** kPa
